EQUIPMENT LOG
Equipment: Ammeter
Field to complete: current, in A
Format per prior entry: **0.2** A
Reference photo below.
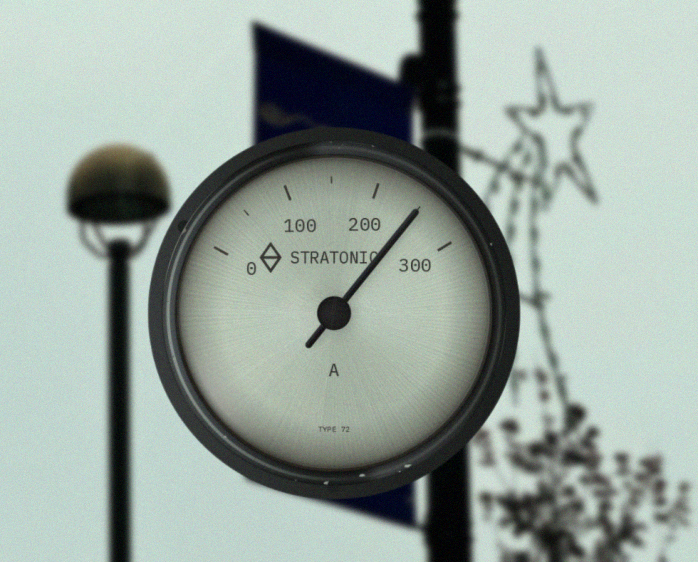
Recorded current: **250** A
